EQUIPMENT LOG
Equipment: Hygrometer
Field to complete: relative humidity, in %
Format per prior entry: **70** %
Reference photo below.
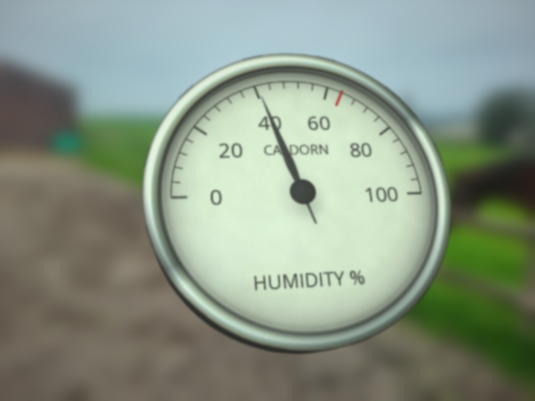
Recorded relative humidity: **40** %
